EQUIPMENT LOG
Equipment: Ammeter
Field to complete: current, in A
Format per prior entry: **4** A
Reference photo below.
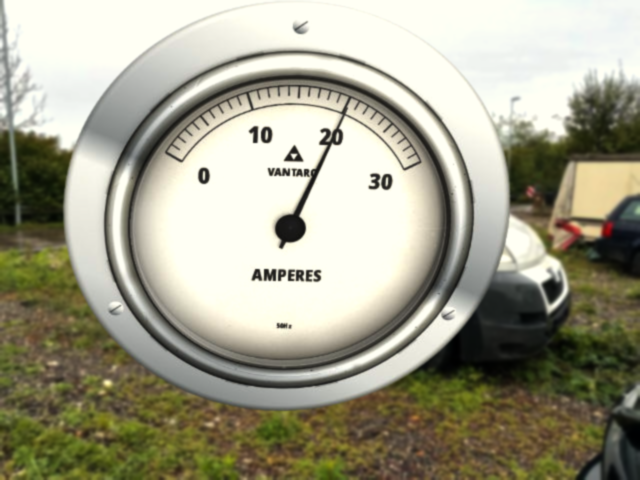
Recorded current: **20** A
